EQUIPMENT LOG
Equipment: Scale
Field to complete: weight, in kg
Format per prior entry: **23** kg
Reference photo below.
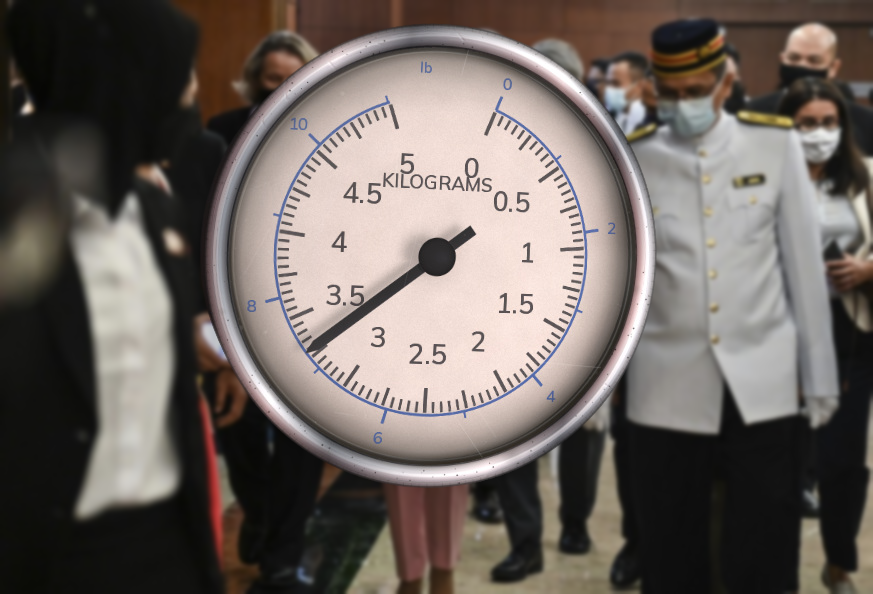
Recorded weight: **3.3** kg
